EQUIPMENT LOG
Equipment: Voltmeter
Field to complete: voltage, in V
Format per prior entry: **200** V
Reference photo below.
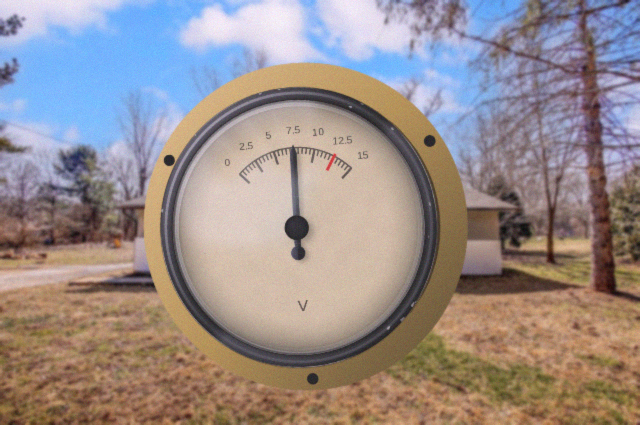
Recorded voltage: **7.5** V
